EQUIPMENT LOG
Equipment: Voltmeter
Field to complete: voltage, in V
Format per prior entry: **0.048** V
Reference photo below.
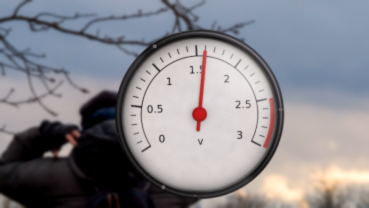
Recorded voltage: **1.6** V
